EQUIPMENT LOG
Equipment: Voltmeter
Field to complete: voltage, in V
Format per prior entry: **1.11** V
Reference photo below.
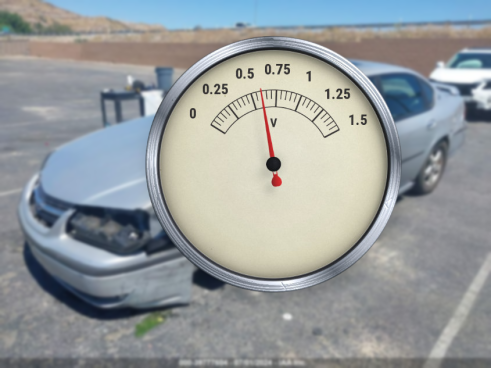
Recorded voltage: **0.6** V
